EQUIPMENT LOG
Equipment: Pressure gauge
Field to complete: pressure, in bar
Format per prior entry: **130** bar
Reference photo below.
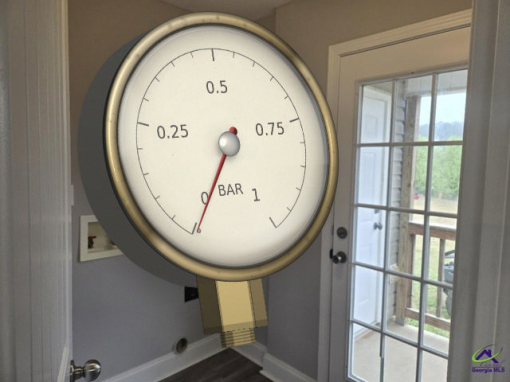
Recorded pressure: **0** bar
